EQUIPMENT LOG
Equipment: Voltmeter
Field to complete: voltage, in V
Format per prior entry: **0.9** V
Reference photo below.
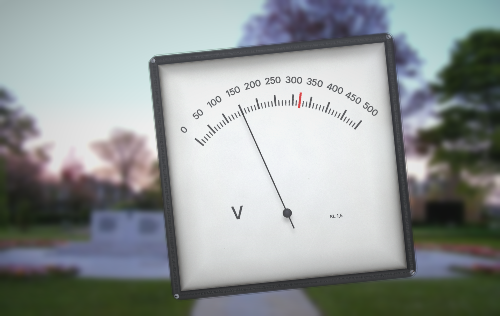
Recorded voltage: **150** V
